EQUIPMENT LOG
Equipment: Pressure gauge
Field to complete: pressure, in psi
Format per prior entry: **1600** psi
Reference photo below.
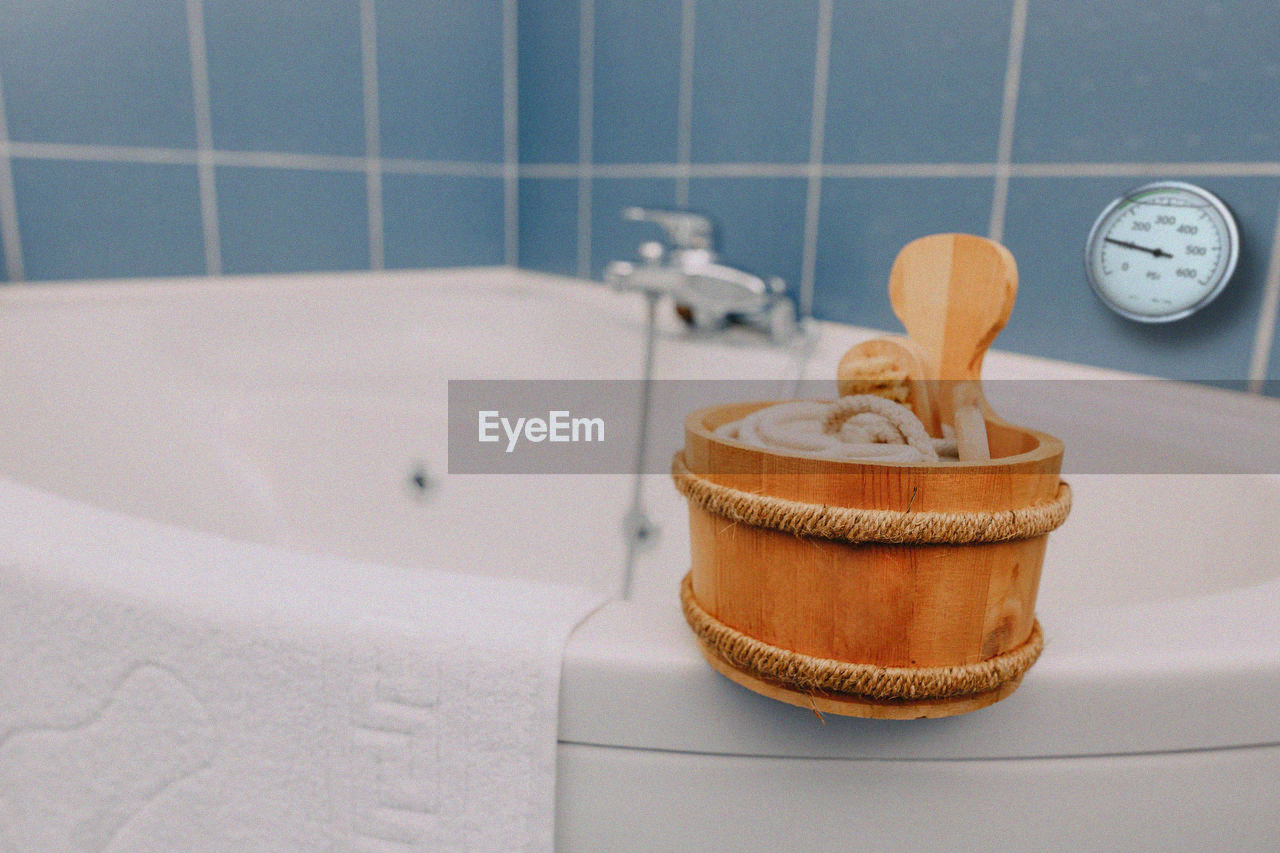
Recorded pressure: **100** psi
